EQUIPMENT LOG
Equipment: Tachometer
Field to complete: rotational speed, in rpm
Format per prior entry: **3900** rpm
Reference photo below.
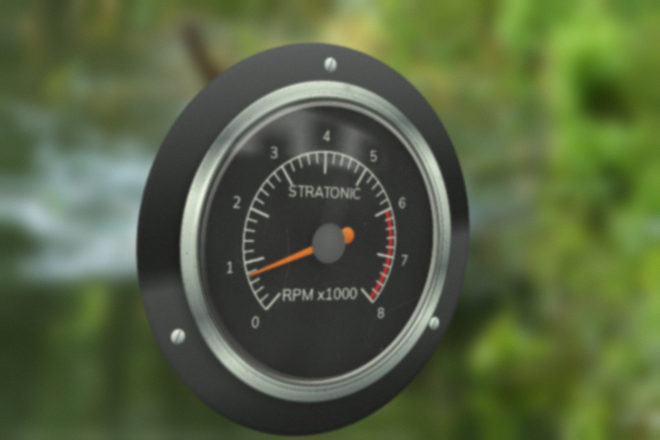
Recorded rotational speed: **800** rpm
